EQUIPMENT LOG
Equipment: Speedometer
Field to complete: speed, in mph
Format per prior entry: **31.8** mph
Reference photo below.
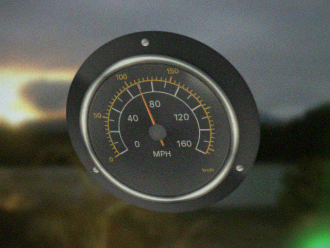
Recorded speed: **70** mph
